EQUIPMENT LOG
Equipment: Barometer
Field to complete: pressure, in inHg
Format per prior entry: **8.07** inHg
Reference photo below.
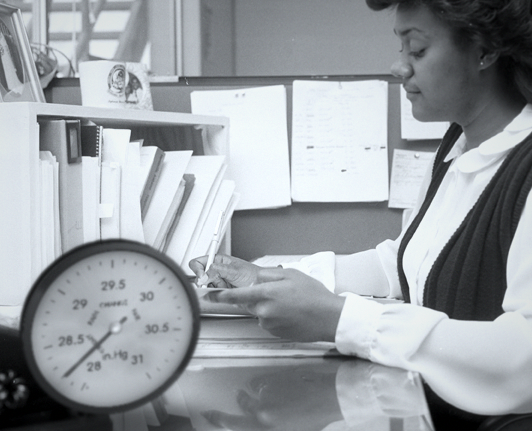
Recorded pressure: **28.2** inHg
